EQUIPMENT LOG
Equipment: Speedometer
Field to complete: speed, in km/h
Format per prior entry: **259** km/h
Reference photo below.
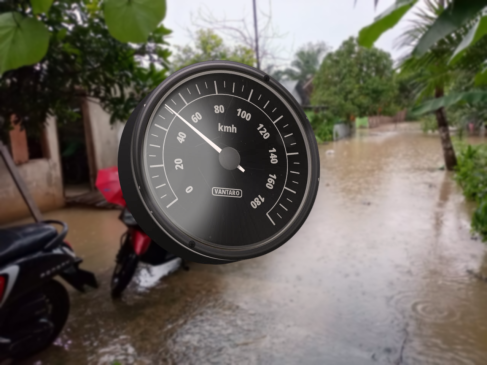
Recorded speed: **50** km/h
